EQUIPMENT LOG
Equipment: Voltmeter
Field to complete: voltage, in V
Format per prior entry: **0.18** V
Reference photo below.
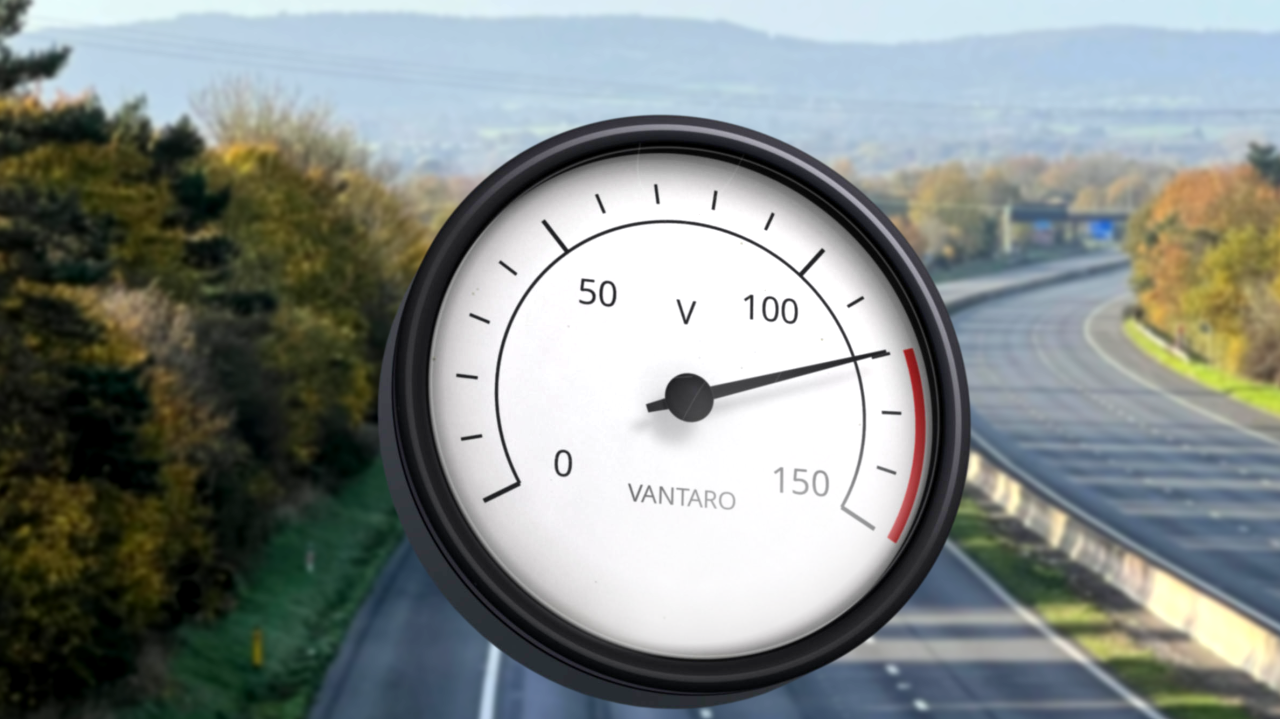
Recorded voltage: **120** V
